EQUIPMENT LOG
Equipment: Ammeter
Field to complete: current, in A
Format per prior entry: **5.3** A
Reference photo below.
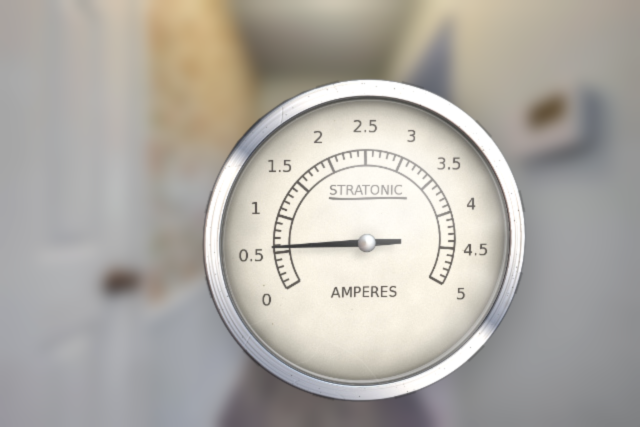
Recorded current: **0.6** A
